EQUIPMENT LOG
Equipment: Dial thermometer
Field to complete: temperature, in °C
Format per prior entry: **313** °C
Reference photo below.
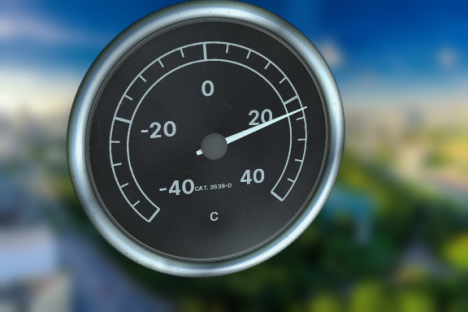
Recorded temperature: **22** °C
